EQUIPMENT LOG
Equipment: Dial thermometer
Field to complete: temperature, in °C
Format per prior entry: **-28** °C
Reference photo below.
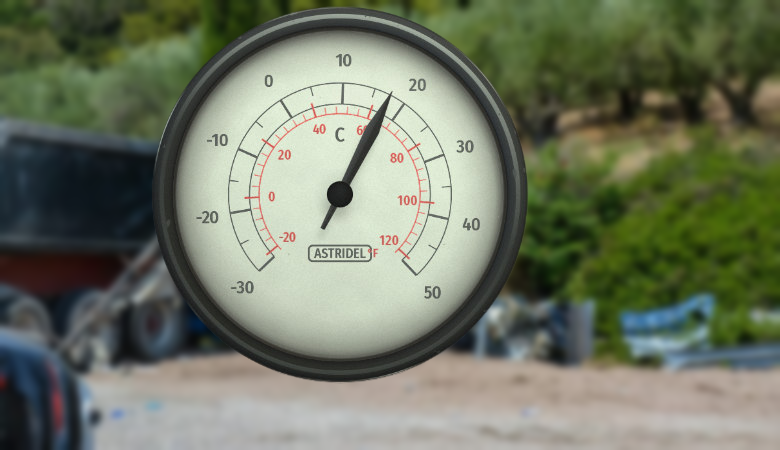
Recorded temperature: **17.5** °C
